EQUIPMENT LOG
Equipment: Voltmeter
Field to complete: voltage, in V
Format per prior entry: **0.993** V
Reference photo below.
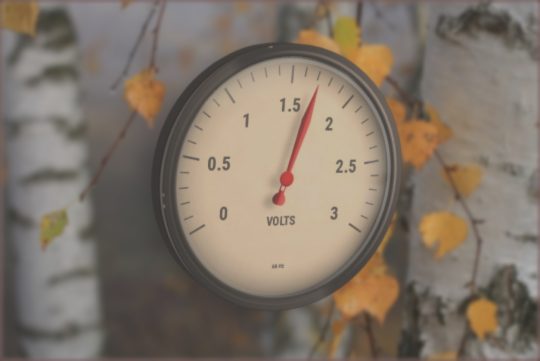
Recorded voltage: **1.7** V
